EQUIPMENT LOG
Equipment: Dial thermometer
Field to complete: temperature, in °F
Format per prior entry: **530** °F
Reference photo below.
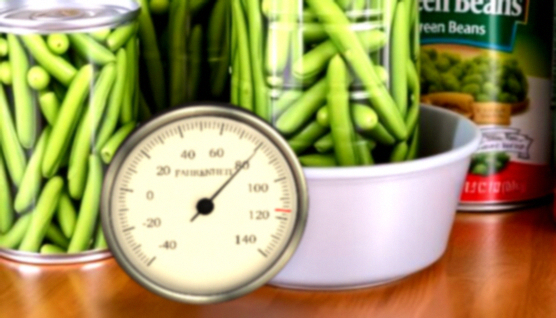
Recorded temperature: **80** °F
